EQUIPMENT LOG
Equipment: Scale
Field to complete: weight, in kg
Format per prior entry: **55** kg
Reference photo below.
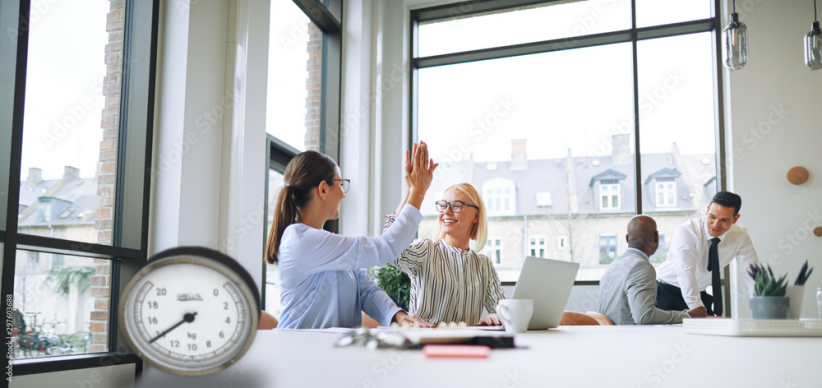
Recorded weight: **14** kg
